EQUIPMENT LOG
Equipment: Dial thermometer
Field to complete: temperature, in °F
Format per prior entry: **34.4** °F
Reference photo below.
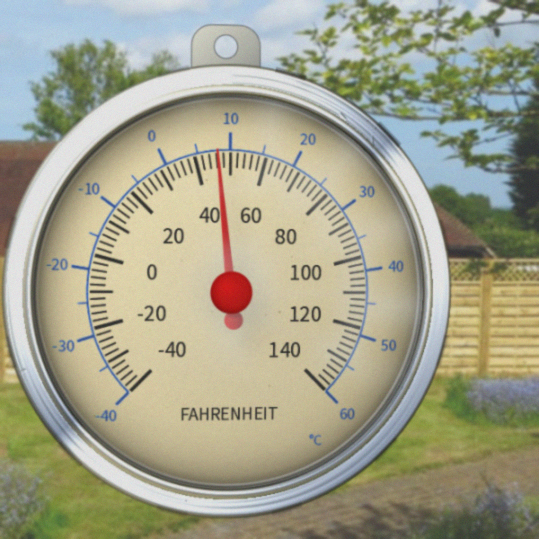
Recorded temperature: **46** °F
